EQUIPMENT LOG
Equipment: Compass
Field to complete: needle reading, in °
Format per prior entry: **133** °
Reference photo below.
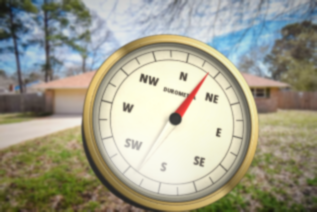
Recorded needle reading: **22.5** °
